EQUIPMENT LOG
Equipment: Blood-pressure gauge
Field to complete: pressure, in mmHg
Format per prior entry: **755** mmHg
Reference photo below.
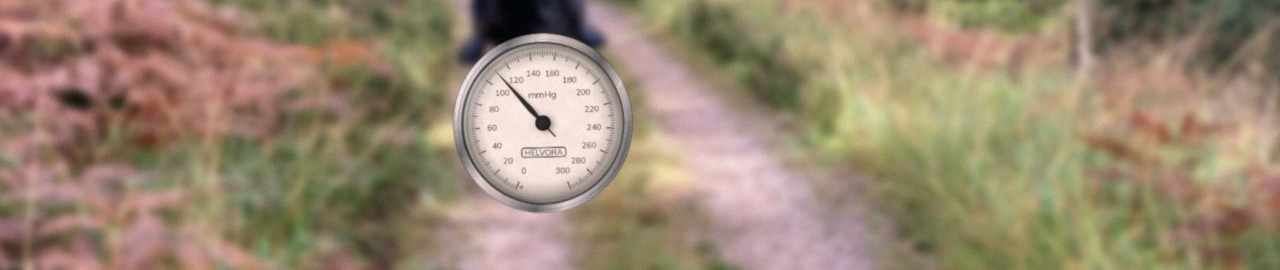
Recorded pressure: **110** mmHg
